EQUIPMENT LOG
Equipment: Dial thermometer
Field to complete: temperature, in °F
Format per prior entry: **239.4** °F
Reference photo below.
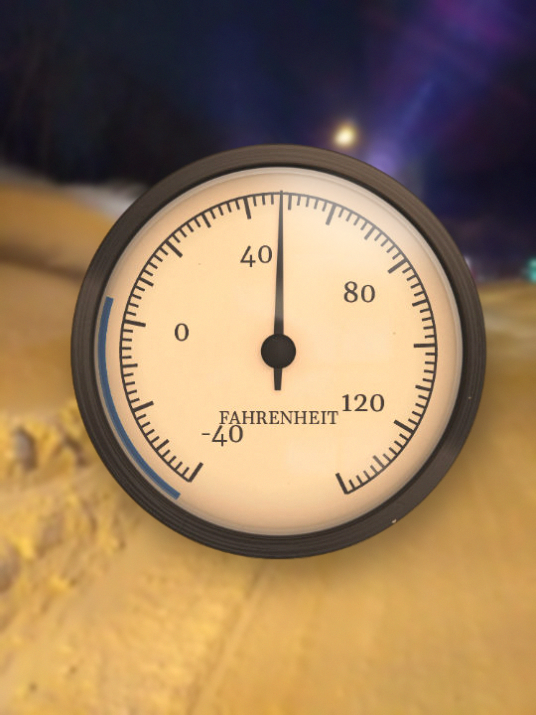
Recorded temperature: **48** °F
